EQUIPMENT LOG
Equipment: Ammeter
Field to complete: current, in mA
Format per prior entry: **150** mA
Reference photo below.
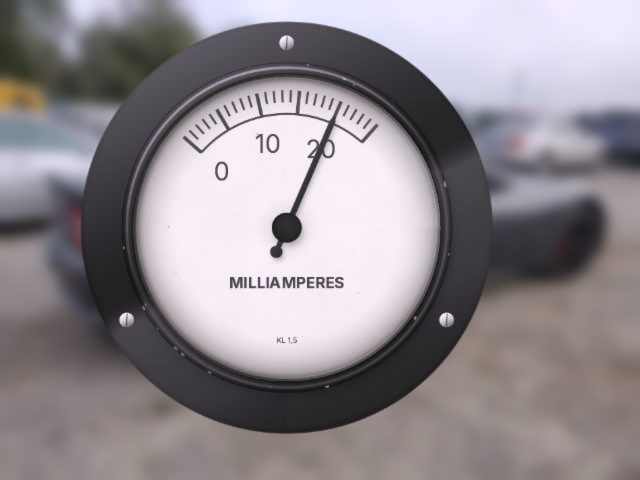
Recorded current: **20** mA
